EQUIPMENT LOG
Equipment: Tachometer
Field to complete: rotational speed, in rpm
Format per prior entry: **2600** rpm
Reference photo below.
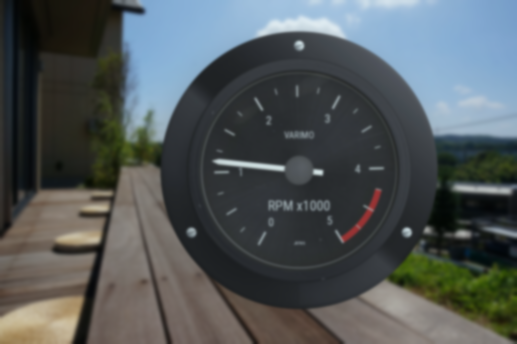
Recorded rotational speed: **1125** rpm
